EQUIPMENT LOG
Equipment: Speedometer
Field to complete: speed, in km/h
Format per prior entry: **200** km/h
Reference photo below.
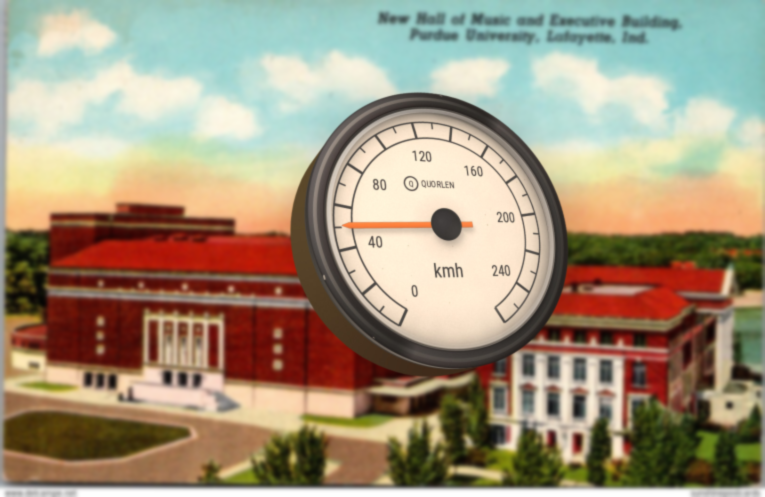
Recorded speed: **50** km/h
